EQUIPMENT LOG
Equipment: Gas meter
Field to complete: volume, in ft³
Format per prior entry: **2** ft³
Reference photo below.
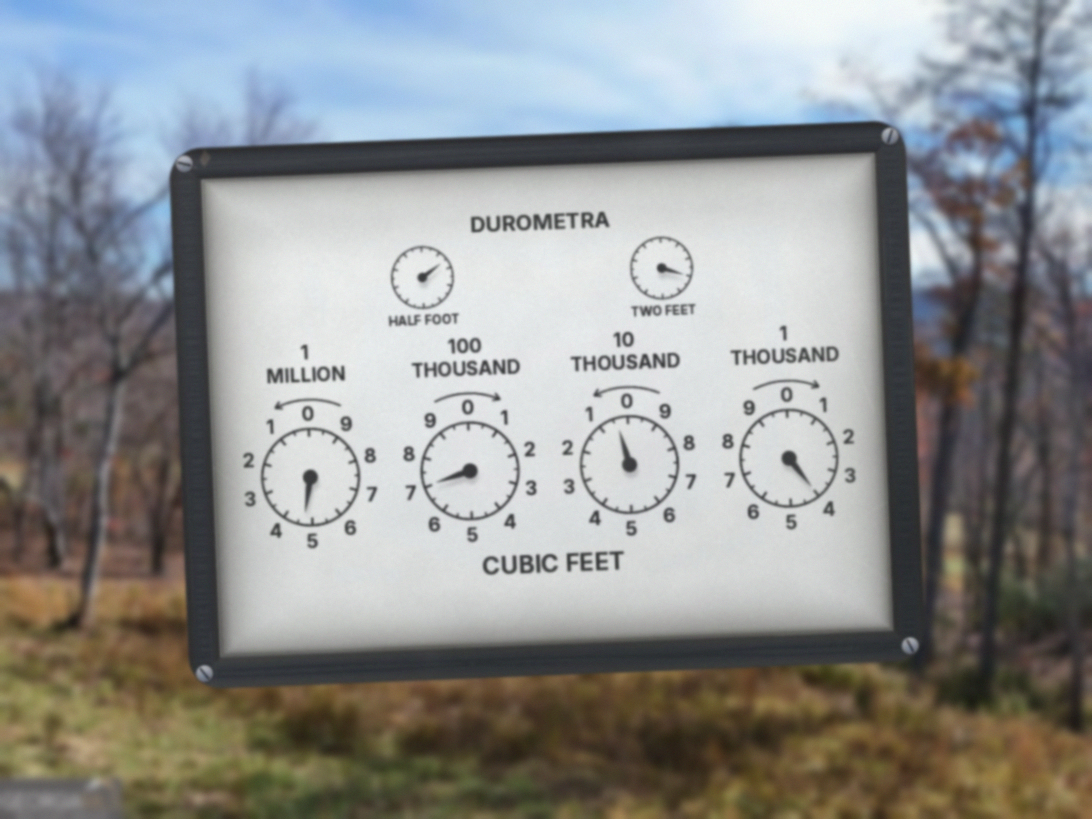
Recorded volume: **470400** ft³
